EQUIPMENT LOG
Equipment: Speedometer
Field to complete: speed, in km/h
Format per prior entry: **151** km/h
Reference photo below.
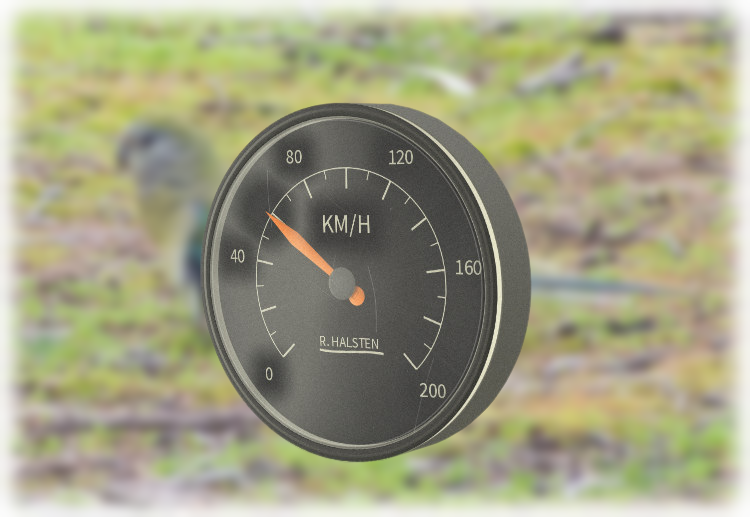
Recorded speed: **60** km/h
